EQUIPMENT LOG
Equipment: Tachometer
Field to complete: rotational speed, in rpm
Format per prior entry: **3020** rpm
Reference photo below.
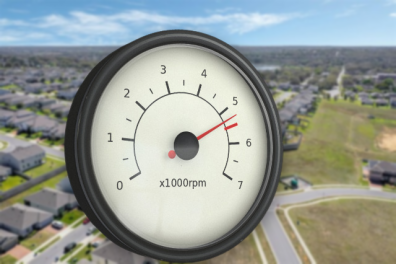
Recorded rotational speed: **5250** rpm
